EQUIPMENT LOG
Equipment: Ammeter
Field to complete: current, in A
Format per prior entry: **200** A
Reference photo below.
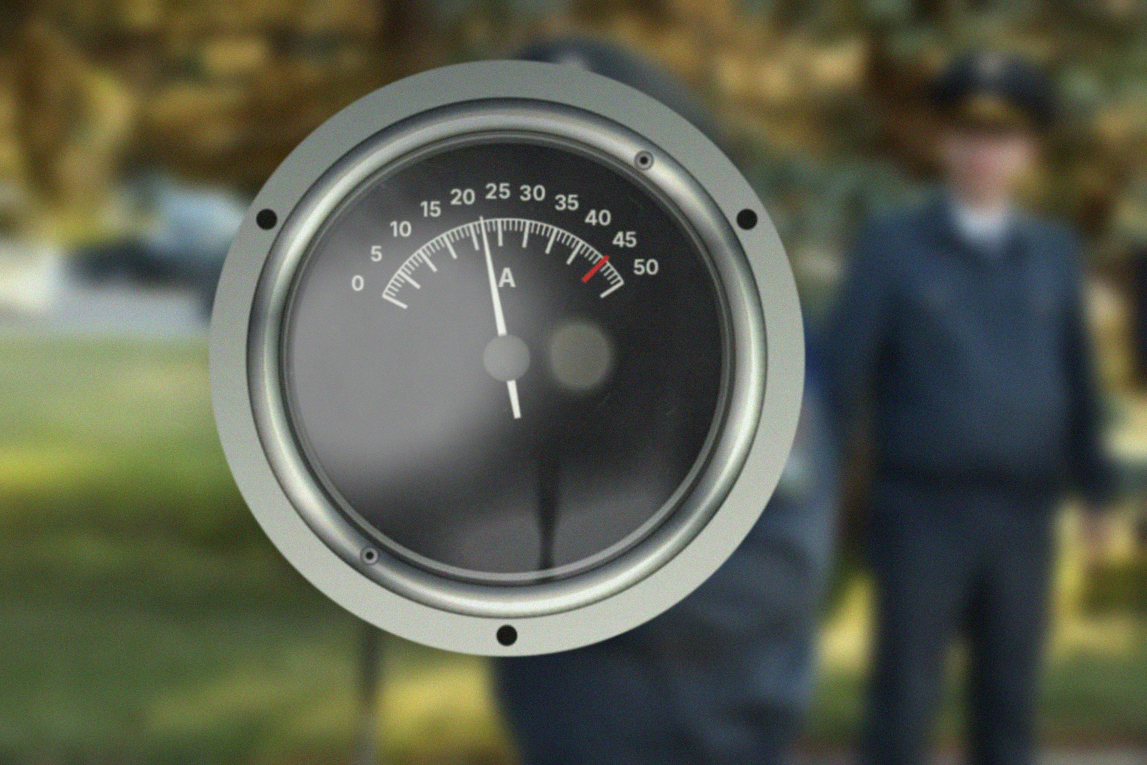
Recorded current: **22** A
